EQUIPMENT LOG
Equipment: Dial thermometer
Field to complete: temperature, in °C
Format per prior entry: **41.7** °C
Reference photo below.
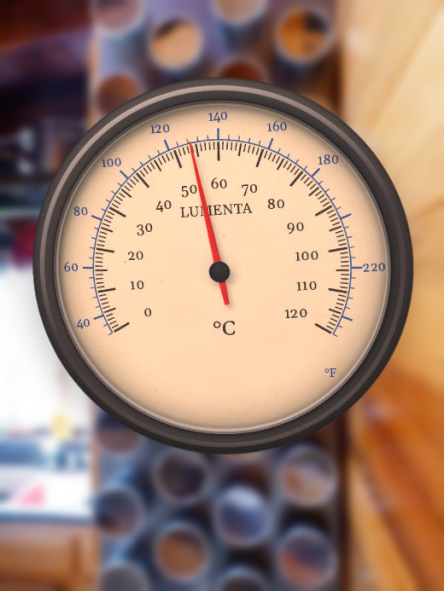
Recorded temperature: **54** °C
